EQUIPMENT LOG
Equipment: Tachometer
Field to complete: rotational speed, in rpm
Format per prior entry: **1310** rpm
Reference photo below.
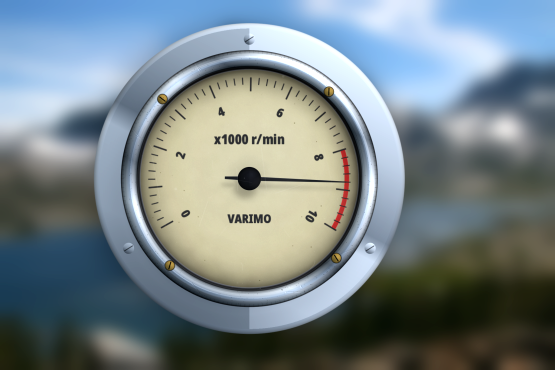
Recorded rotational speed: **8800** rpm
